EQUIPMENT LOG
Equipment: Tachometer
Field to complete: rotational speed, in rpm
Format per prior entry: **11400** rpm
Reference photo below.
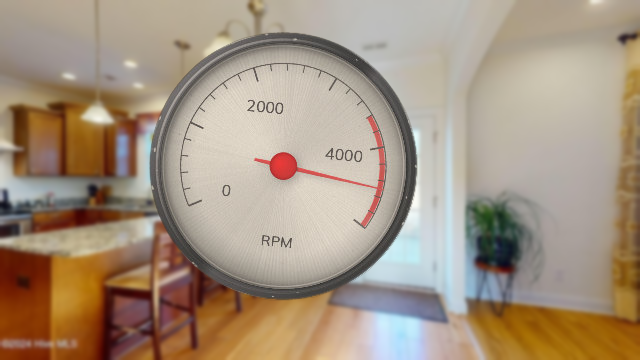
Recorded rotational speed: **4500** rpm
